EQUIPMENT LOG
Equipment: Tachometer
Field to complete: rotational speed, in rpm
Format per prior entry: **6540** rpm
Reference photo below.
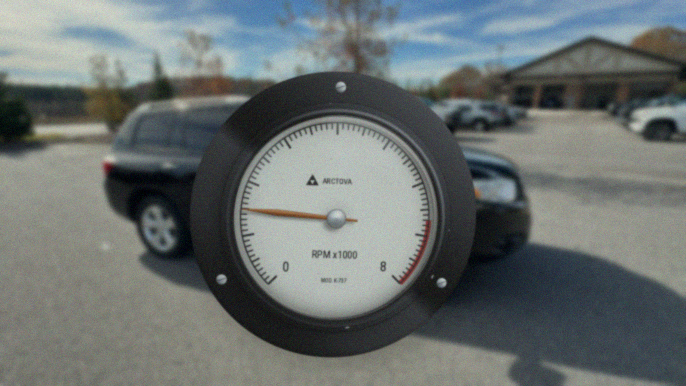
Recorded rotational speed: **1500** rpm
